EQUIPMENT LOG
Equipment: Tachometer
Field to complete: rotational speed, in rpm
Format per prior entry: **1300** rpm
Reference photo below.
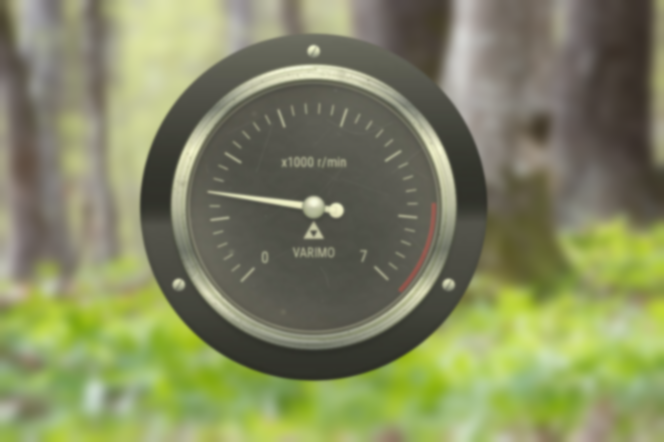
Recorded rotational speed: **1400** rpm
